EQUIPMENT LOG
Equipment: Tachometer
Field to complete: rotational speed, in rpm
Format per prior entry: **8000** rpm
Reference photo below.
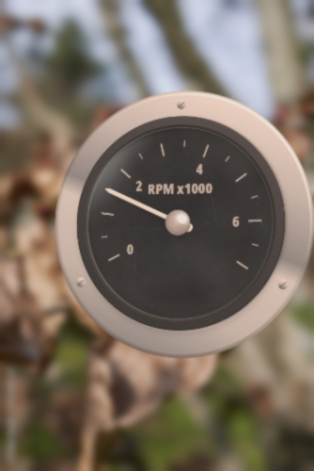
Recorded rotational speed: **1500** rpm
